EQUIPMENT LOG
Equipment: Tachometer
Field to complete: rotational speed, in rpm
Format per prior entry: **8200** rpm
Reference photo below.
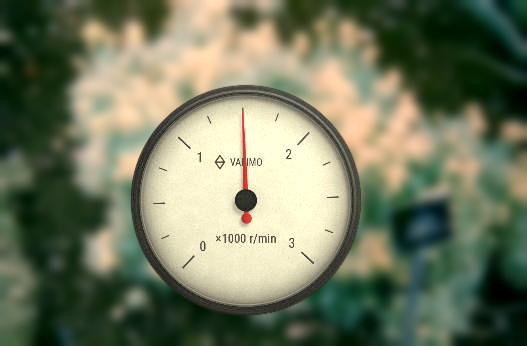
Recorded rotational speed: **1500** rpm
